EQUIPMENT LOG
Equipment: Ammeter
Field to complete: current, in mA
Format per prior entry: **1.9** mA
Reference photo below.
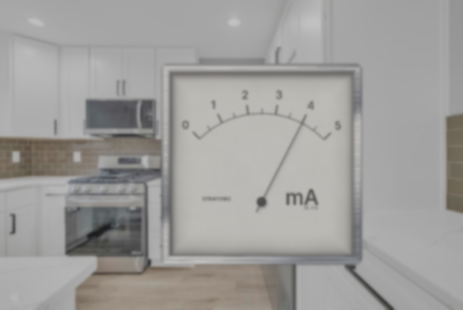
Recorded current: **4** mA
